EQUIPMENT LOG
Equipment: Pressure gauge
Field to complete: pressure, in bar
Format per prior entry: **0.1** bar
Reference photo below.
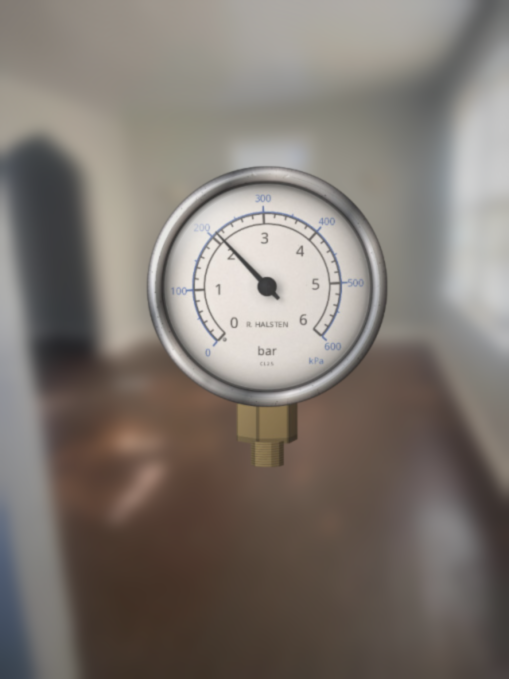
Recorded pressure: **2.1** bar
